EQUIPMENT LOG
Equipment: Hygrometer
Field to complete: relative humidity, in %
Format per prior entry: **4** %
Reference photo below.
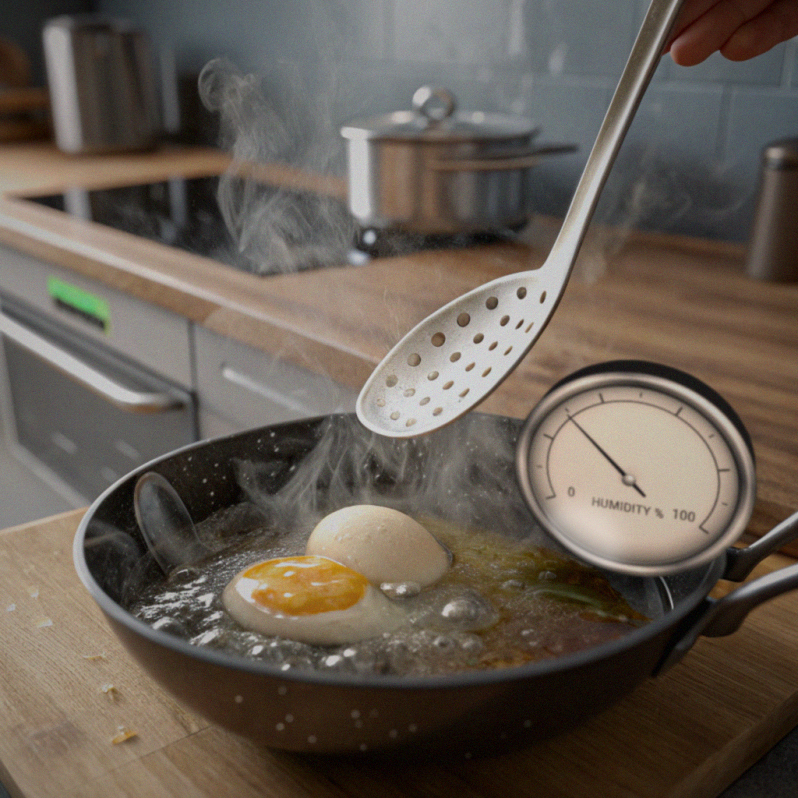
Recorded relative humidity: **30** %
